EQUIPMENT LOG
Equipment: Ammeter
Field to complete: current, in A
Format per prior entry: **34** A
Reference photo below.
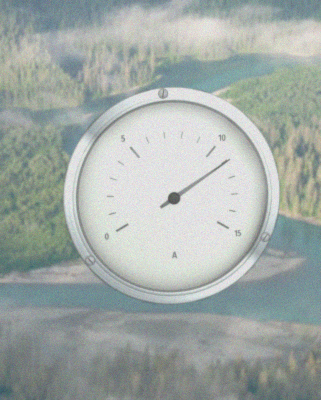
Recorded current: **11** A
